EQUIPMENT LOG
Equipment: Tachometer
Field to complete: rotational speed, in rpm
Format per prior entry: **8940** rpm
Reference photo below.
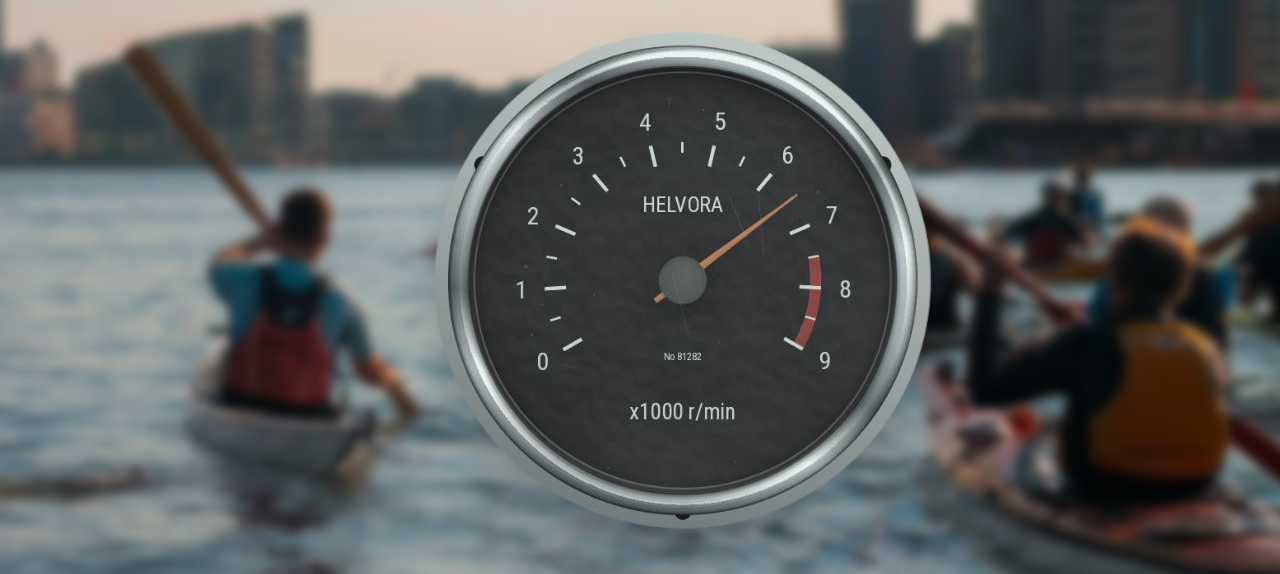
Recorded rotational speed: **6500** rpm
